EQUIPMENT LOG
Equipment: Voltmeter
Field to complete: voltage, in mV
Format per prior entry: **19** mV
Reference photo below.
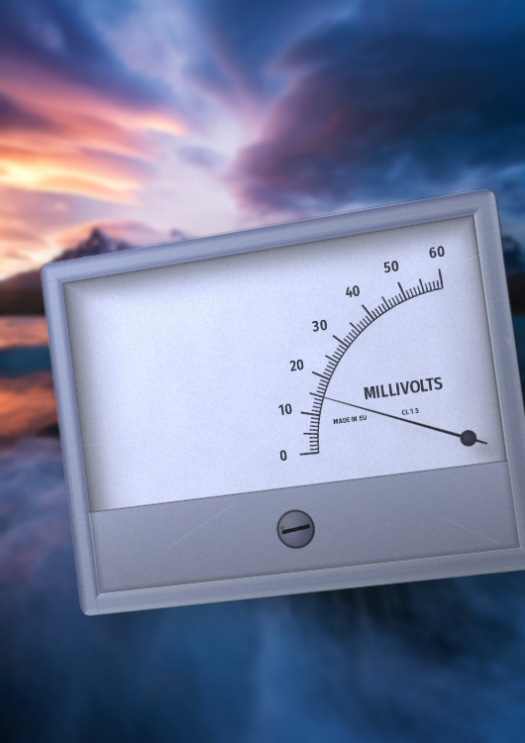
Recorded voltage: **15** mV
